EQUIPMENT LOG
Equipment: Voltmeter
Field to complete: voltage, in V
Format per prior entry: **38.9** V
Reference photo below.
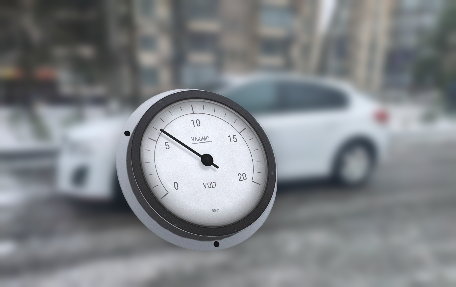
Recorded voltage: **6** V
